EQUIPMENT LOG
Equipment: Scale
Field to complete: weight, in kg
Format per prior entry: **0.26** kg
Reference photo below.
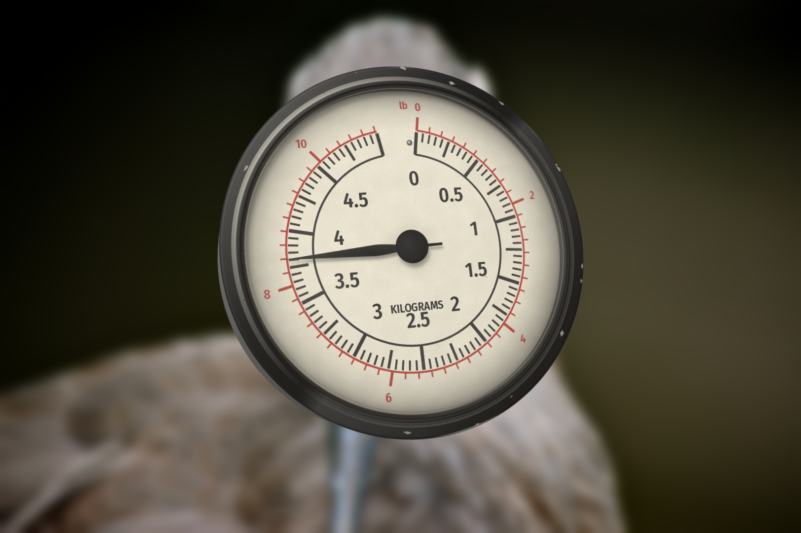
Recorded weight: **3.8** kg
